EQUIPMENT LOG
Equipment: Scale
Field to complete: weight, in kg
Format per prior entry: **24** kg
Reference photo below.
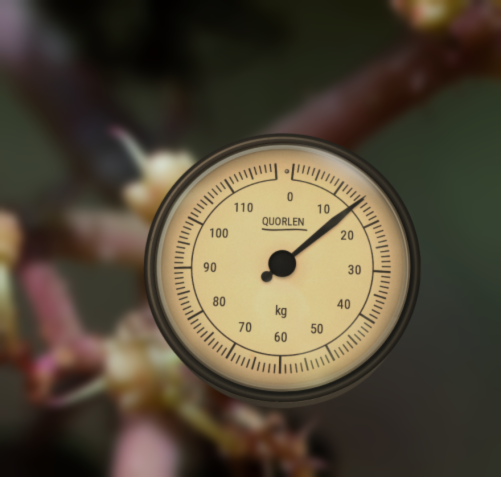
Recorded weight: **15** kg
